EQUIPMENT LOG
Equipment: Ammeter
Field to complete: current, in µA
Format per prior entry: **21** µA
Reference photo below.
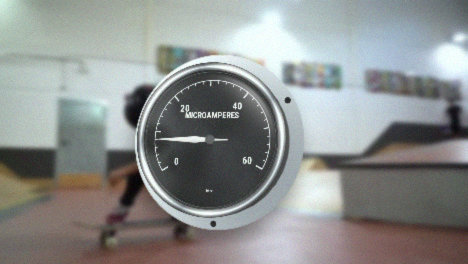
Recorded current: **8** µA
